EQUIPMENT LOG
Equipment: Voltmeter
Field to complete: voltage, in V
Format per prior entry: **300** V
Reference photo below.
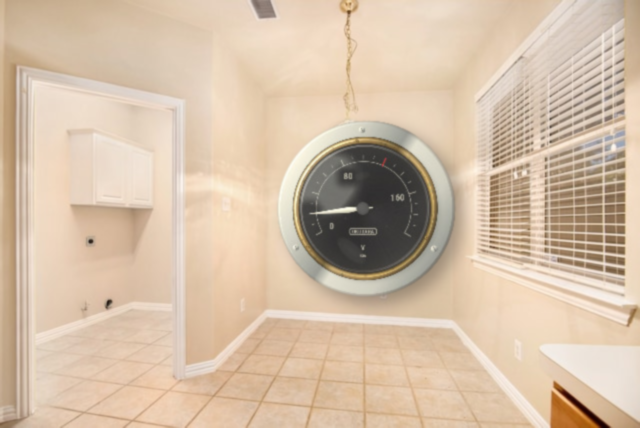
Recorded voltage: **20** V
